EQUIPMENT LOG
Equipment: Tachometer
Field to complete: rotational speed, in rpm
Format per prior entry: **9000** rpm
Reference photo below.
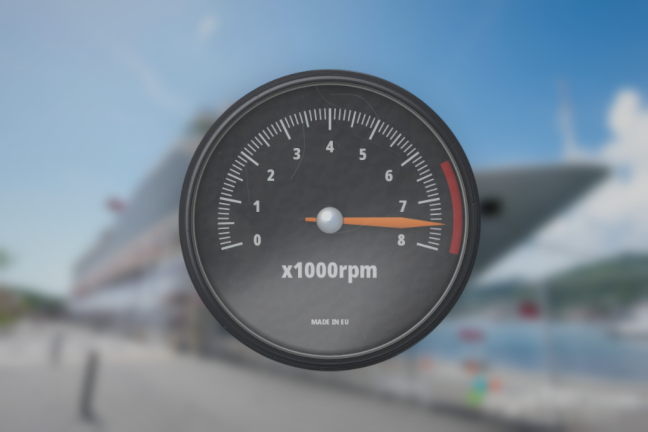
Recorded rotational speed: **7500** rpm
